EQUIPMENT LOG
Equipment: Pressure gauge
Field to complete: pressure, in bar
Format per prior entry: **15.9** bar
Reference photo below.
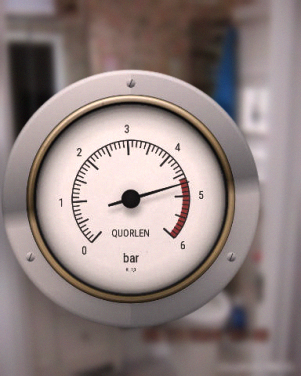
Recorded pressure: **4.7** bar
